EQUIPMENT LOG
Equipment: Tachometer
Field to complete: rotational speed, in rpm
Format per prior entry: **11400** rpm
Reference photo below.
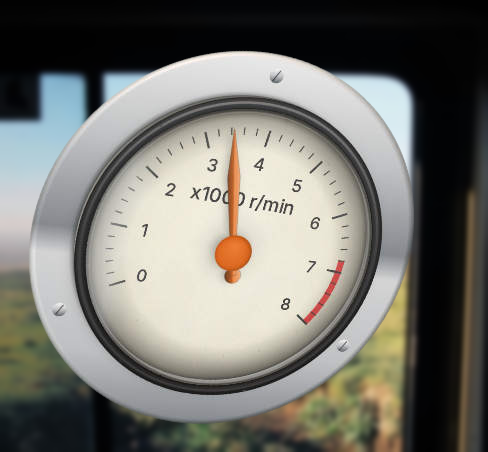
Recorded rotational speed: **3400** rpm
